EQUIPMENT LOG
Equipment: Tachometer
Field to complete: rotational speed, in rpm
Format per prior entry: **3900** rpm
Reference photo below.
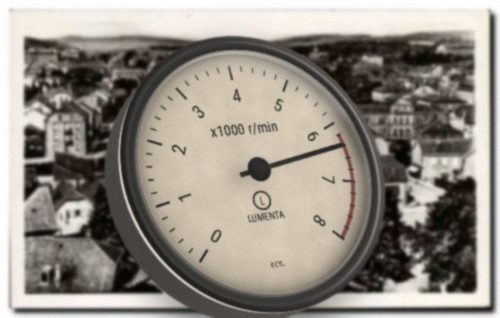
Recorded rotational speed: **6400** rpm
